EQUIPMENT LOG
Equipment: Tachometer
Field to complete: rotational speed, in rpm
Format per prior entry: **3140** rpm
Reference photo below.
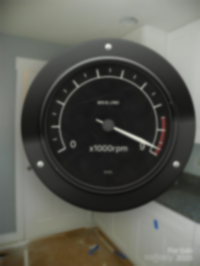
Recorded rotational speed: **8750** rpm
